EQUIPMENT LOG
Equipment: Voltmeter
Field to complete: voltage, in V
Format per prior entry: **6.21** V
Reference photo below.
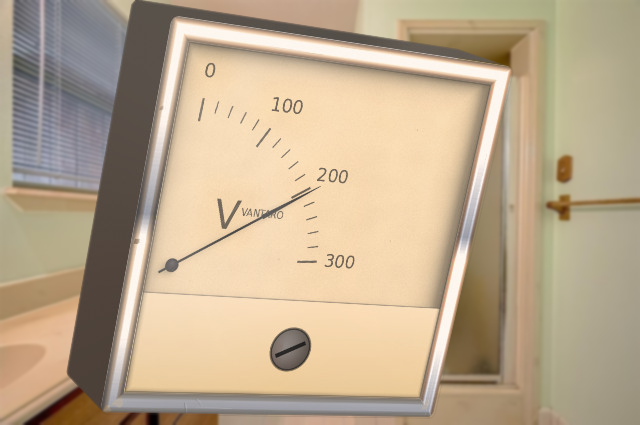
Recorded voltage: **200** V
